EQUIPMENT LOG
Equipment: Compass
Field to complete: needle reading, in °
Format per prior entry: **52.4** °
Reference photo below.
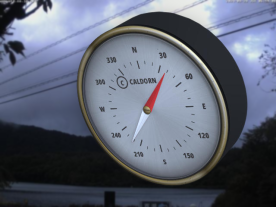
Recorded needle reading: **40** °
